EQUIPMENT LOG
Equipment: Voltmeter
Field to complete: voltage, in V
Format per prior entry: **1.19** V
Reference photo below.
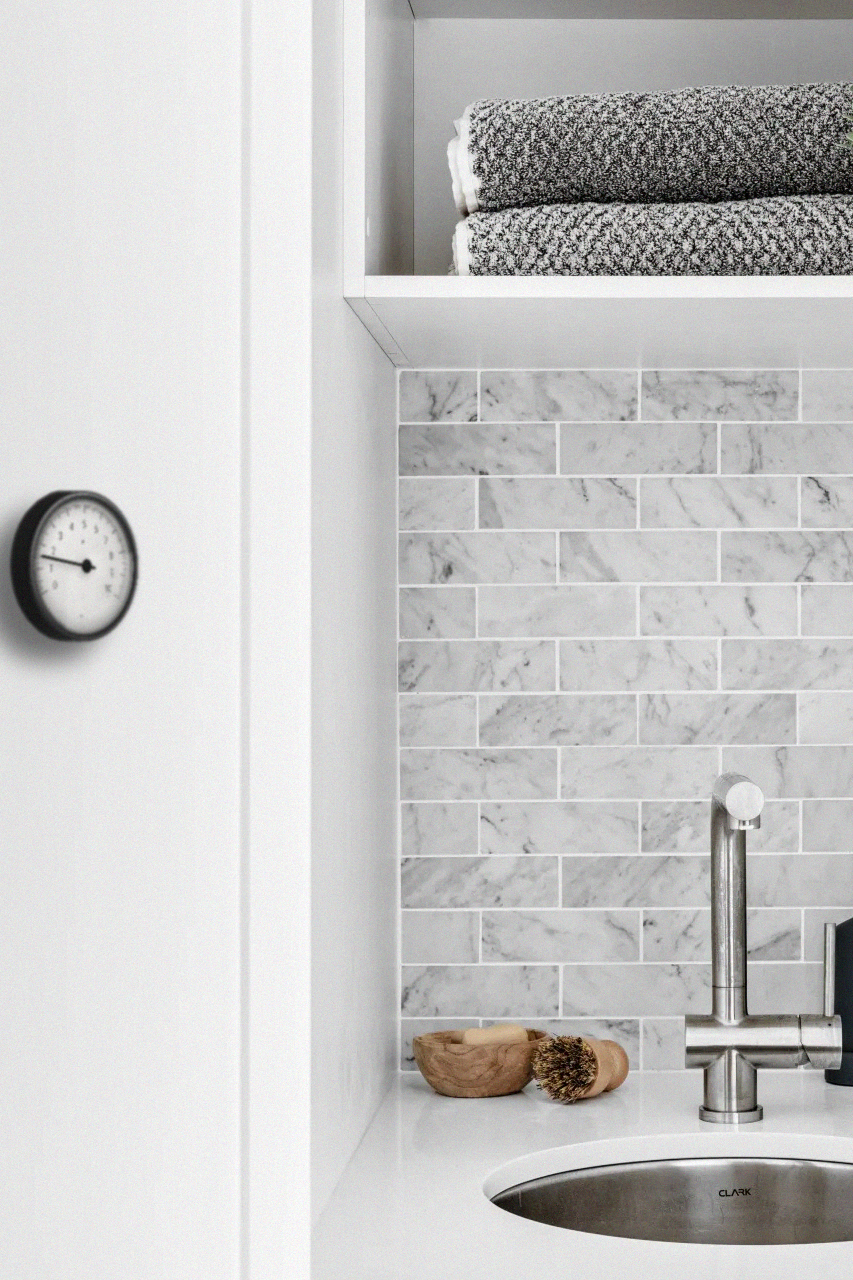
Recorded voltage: **1.5** V
